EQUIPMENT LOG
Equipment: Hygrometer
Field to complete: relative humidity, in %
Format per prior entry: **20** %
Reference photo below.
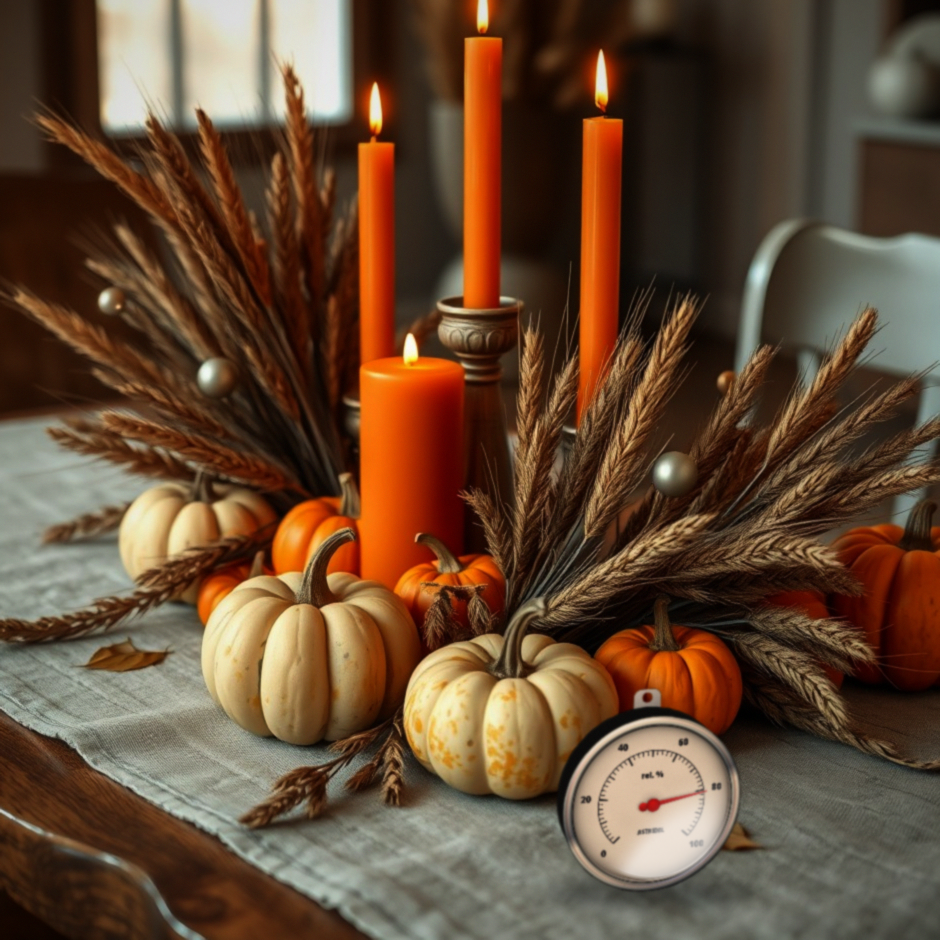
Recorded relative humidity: **80** %
